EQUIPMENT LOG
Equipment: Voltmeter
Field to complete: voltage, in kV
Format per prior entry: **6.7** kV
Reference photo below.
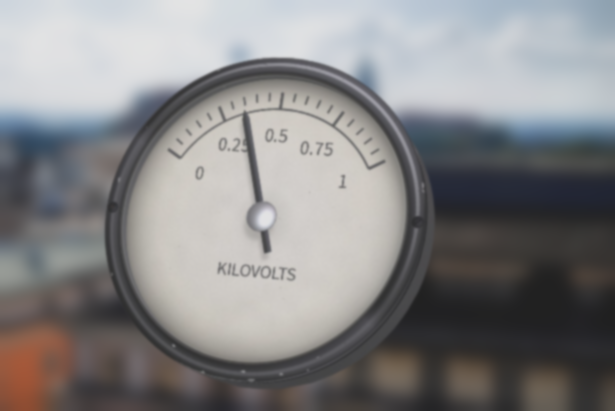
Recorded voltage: **0.35** kV
